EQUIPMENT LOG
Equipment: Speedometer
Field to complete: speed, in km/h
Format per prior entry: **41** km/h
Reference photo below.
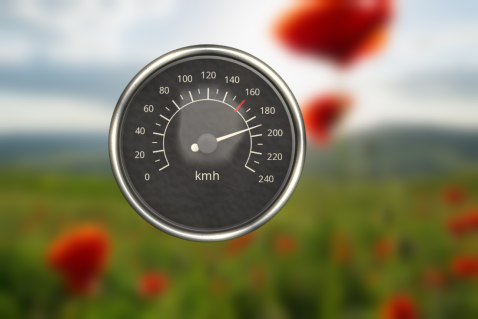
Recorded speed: **190** km/h
